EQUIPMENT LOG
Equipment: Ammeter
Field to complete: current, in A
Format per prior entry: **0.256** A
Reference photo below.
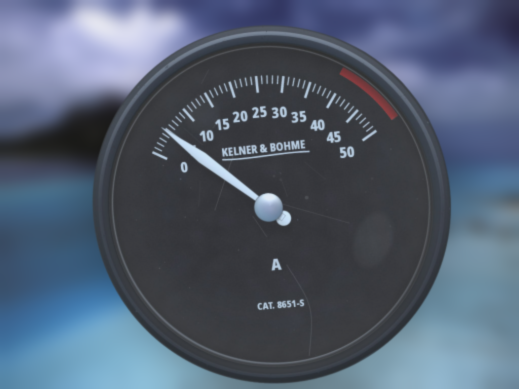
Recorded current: **5** A
